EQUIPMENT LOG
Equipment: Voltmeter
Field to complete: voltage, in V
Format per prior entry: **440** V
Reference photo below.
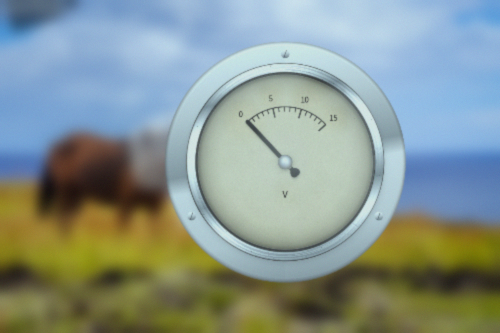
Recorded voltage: **0** V
